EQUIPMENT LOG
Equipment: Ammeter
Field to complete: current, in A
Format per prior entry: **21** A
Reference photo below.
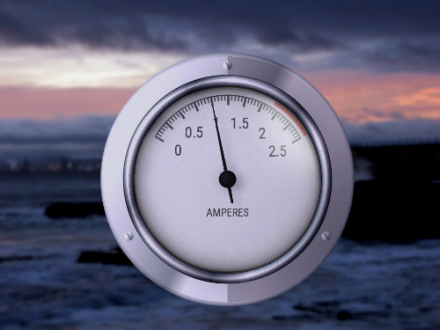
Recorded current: **1** A
